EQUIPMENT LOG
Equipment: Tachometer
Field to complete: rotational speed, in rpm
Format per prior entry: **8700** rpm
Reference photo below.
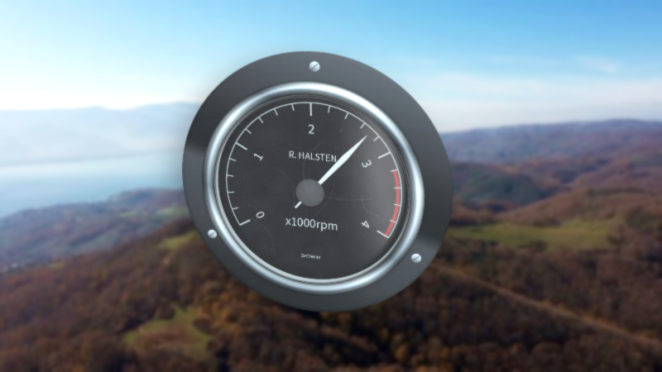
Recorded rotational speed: **2700** rpm
